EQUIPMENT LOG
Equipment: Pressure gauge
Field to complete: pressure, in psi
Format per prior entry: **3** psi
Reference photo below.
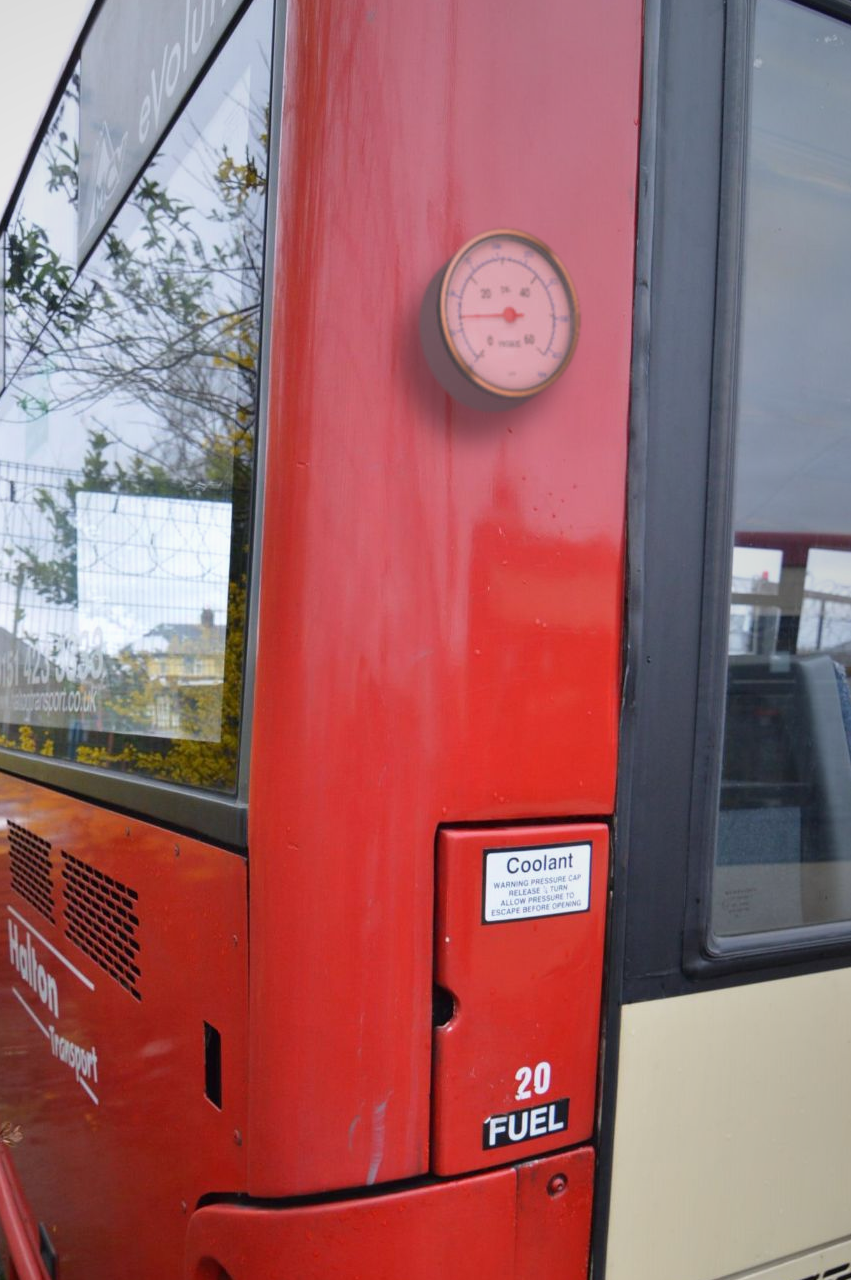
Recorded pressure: **10** psi
